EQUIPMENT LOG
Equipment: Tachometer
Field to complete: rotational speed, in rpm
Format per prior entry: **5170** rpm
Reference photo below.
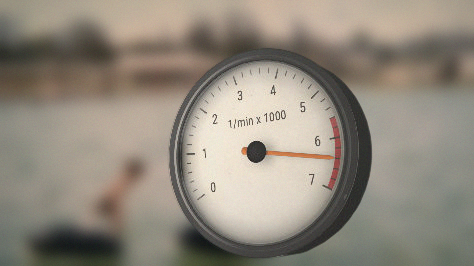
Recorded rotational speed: **6400** rpm
